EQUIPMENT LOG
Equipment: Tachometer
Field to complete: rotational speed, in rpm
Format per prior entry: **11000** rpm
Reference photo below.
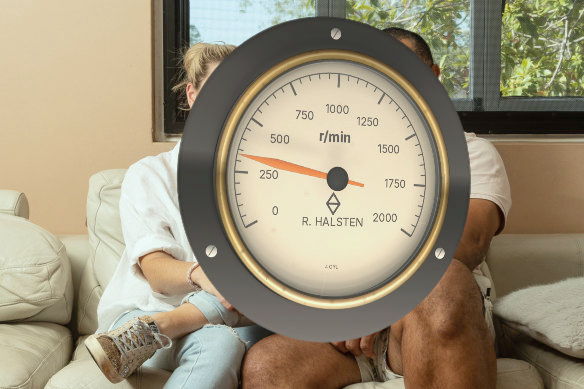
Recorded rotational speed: **325** rpm
